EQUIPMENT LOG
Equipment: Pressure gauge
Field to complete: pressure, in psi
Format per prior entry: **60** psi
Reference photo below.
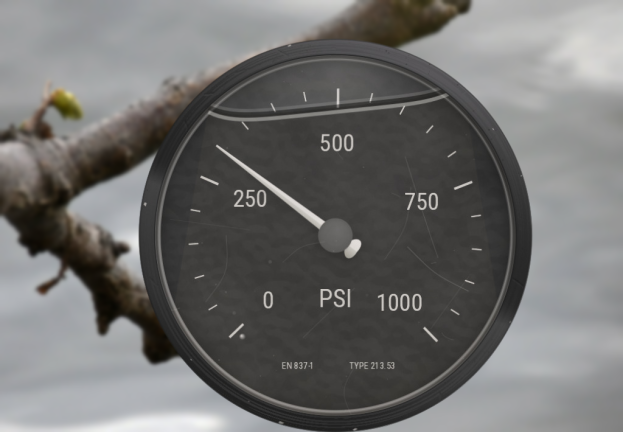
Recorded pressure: **300** psi
